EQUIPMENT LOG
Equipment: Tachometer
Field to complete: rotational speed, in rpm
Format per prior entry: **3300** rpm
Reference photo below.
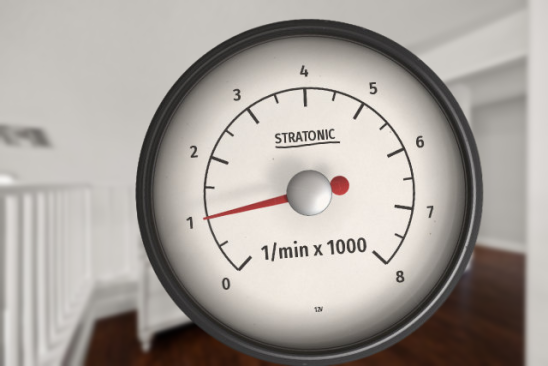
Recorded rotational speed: **1000** rpm
